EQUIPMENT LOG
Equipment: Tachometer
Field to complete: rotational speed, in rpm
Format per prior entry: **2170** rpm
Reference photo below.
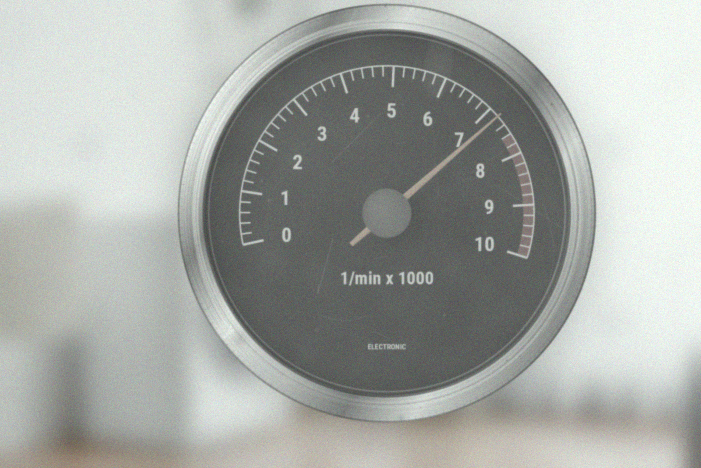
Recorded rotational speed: **7200** rpm
